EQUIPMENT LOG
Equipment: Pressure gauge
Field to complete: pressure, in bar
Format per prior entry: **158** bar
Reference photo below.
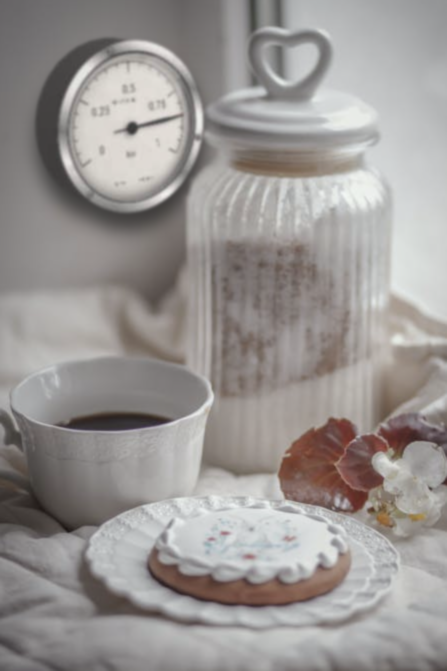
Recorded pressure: **0.85** bar
